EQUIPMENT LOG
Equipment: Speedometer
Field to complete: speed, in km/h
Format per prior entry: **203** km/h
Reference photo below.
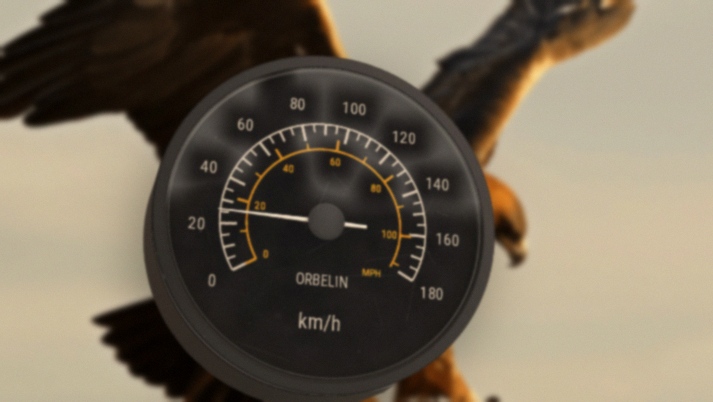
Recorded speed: **25** km/h
